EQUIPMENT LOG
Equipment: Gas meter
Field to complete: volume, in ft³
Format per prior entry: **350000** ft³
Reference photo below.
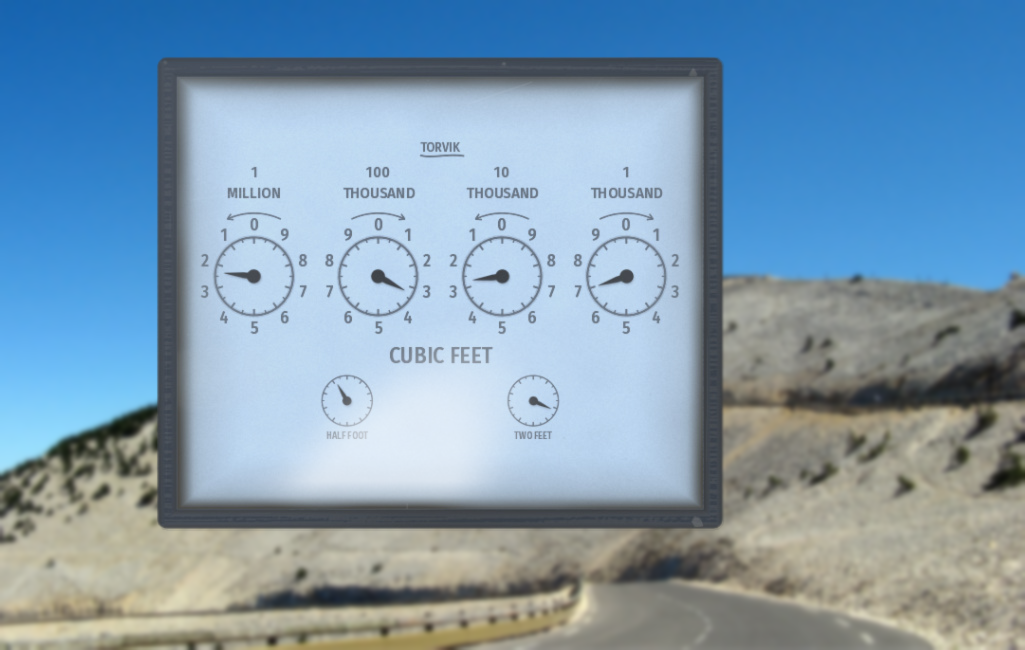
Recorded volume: **232700** ft³
